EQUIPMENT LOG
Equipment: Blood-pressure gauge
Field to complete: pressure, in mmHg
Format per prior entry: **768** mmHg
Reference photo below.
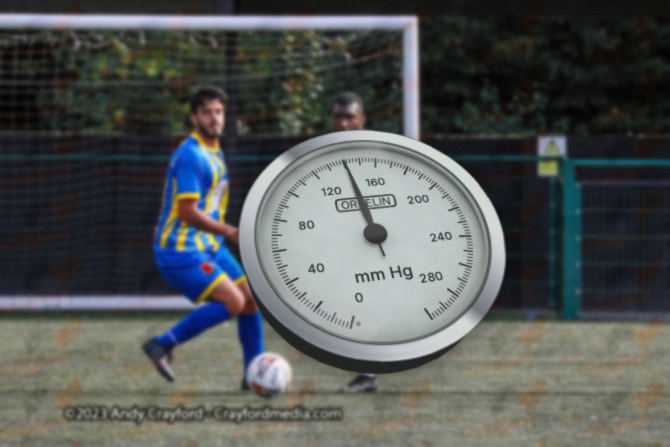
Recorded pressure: **140** mmHg
